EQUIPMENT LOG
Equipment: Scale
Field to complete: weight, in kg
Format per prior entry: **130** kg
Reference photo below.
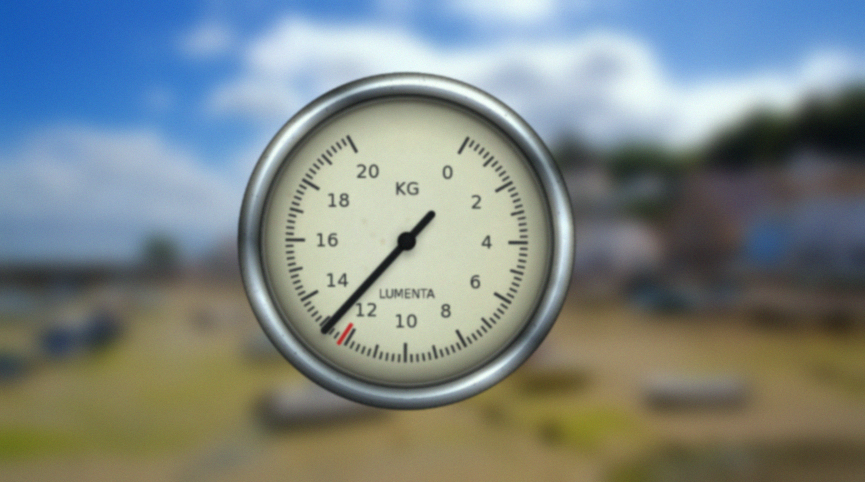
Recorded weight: **12.8** kg
